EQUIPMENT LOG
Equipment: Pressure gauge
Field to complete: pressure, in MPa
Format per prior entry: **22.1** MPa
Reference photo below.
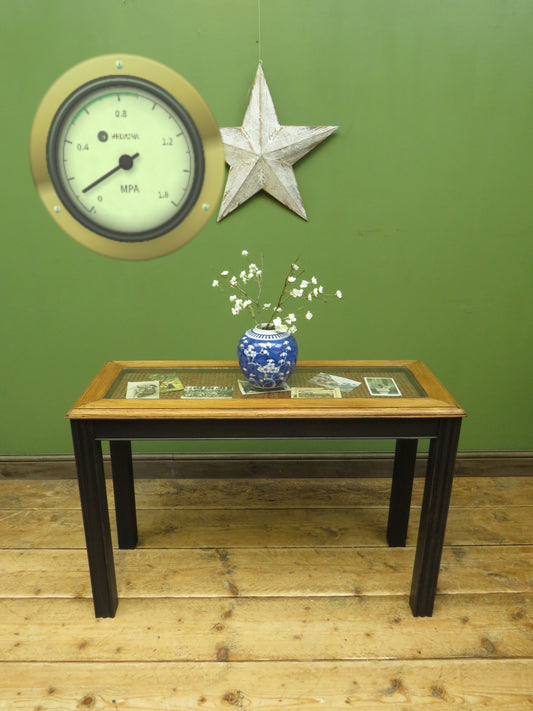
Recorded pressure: **0.1** MPa
